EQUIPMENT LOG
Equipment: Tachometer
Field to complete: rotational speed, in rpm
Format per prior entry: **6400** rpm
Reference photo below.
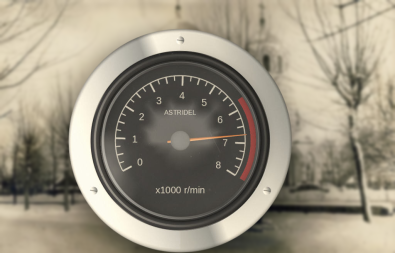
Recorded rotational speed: **6750** rpm
